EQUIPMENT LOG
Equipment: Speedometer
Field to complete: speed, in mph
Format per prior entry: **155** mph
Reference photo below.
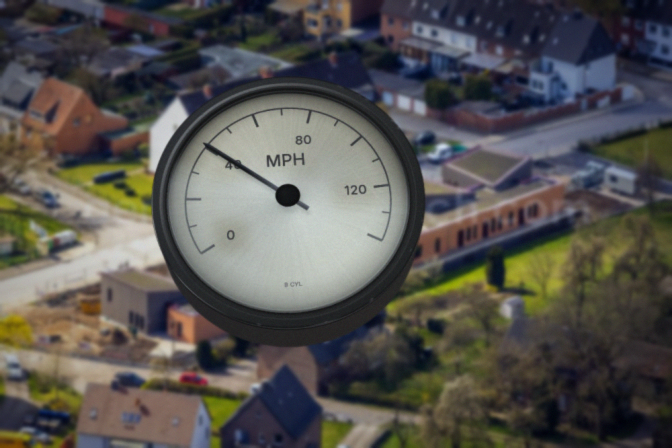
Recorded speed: **40** mph
